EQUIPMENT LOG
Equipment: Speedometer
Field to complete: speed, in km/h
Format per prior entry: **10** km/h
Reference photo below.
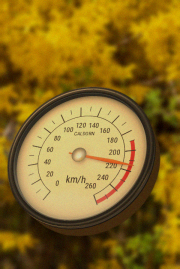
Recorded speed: **215** km/h
